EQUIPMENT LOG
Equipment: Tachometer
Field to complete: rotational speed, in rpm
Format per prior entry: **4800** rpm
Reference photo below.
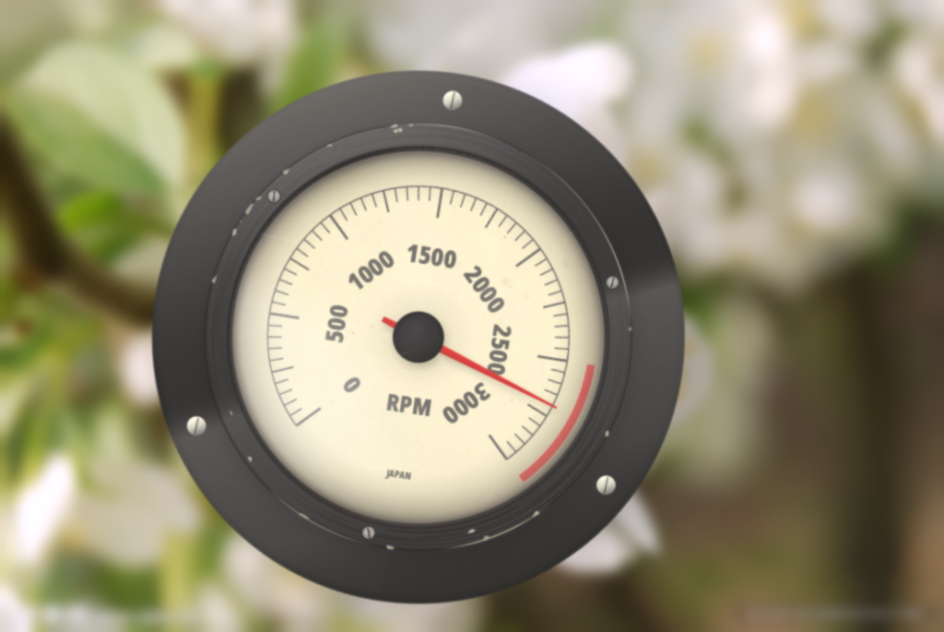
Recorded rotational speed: **2700** rpm
